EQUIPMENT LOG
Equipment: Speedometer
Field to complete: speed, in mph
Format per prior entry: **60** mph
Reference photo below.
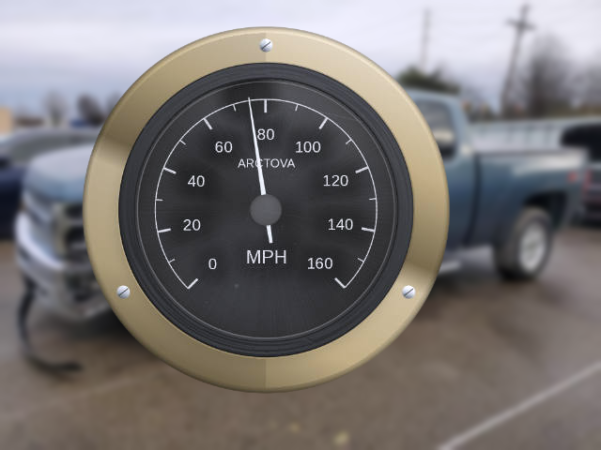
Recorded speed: **75** mph
